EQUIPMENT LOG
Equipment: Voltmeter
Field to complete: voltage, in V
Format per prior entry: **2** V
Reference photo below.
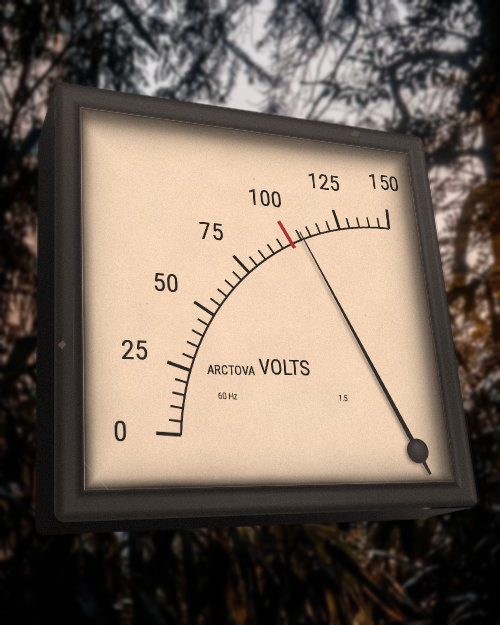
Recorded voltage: **105** V
